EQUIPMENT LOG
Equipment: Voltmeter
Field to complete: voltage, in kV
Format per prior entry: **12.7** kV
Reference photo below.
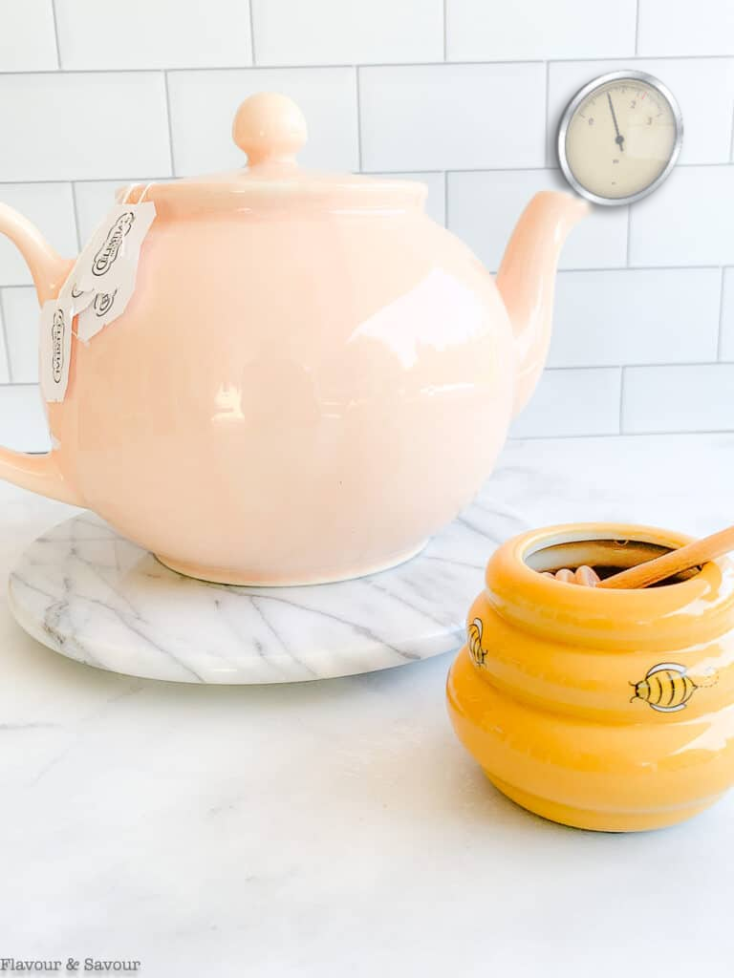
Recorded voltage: **1** kV
